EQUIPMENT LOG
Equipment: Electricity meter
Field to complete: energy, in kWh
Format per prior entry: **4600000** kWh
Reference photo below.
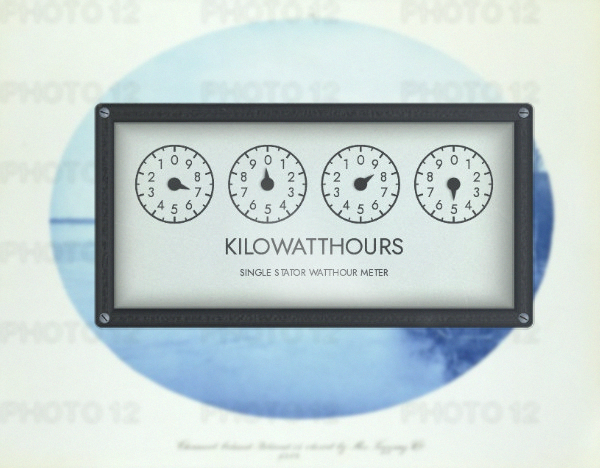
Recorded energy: **6985** kWh
